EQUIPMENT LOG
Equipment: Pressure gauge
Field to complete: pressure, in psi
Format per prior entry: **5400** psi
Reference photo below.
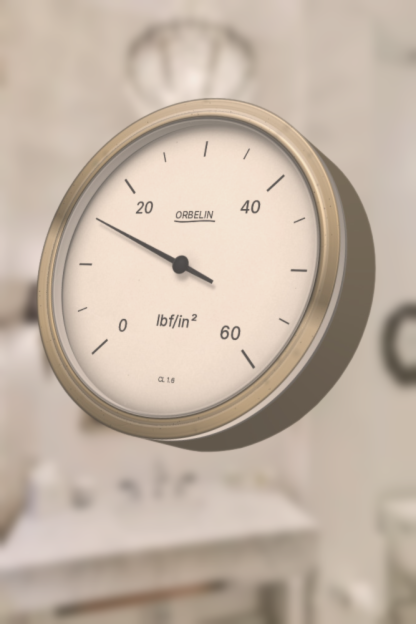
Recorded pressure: **15** psi
